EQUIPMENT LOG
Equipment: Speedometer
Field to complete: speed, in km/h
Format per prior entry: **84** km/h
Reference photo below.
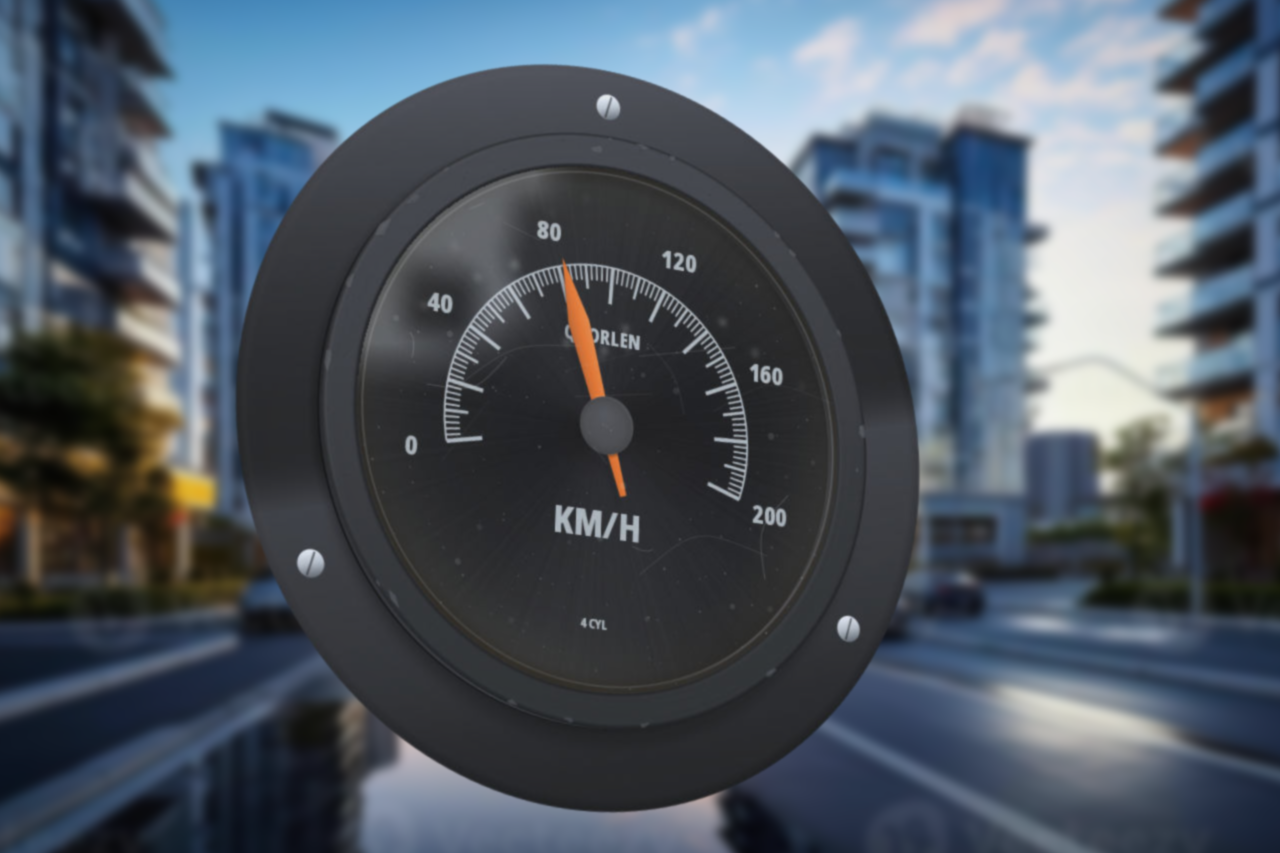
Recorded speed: **80** km/h
